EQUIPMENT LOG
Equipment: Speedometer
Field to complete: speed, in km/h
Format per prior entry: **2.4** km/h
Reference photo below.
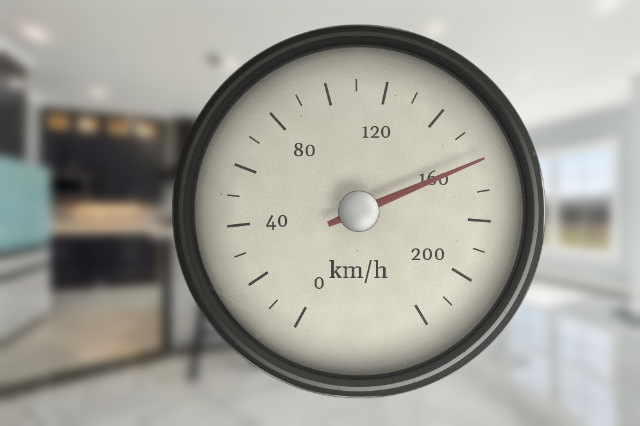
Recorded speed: **160** km/h
